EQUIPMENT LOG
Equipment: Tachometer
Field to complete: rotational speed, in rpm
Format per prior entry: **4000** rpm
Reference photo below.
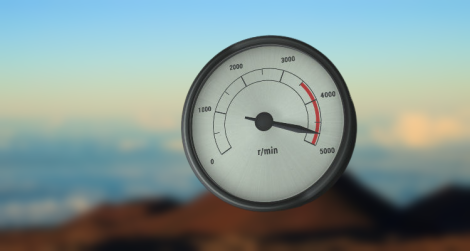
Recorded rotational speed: **4750** rpm
